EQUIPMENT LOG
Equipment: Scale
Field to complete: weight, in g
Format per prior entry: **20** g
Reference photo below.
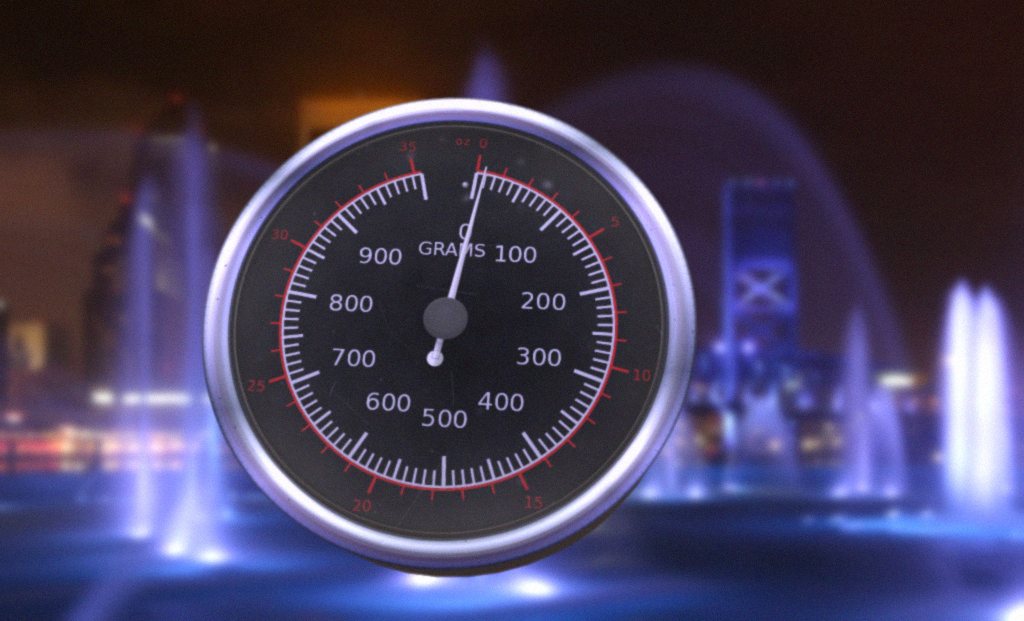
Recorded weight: **10** g
